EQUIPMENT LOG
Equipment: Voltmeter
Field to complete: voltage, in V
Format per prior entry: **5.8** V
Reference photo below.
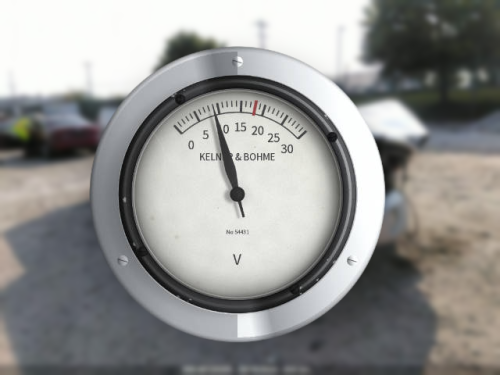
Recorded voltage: **9** V
